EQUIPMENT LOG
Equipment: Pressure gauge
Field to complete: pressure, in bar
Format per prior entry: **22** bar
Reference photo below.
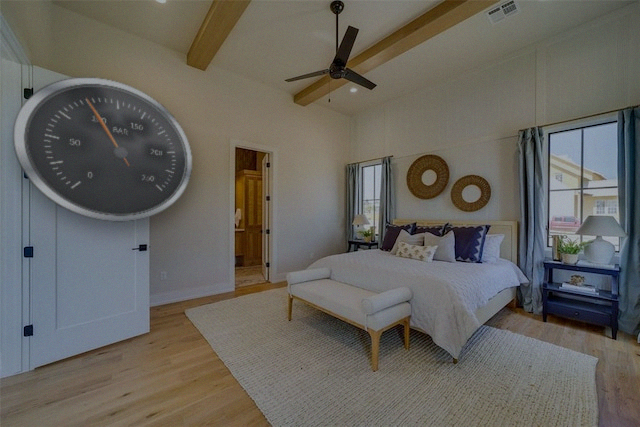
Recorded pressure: **100** bar
